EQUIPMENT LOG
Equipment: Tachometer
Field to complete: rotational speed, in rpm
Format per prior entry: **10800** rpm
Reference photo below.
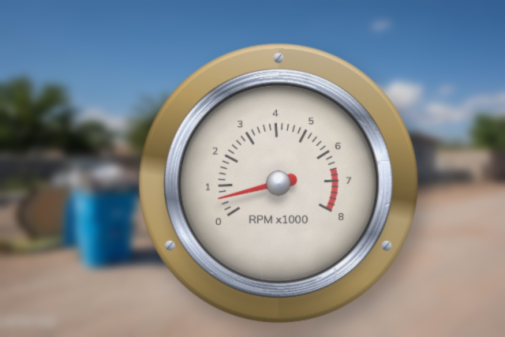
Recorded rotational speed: **600** rpm
